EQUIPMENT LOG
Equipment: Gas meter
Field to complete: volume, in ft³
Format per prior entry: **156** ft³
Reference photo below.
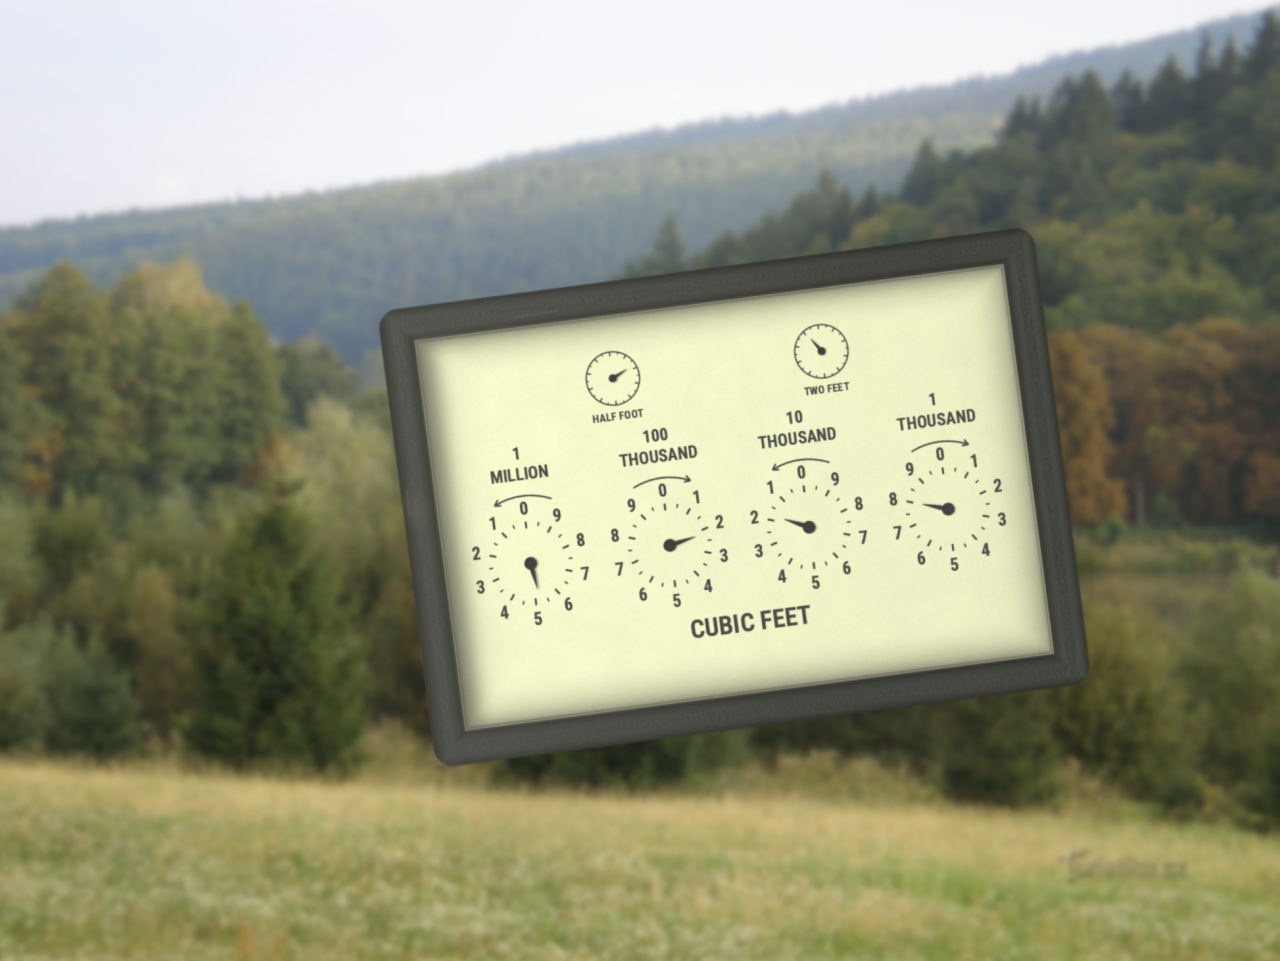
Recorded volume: **521800** ft³
